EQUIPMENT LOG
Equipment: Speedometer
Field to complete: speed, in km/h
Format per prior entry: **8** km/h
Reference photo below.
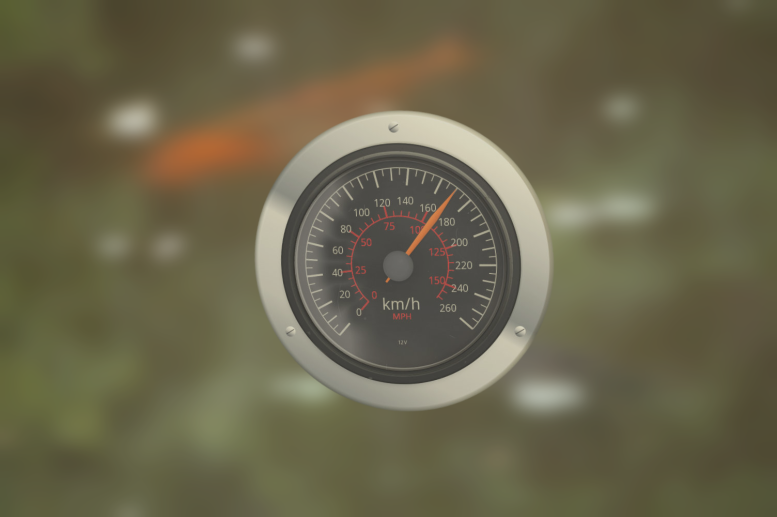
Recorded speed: **170** km/h
